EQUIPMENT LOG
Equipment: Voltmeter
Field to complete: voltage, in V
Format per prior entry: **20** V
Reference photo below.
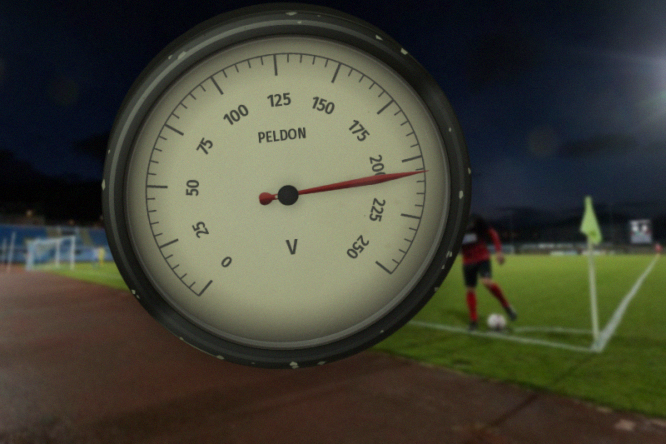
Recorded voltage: **205** V
